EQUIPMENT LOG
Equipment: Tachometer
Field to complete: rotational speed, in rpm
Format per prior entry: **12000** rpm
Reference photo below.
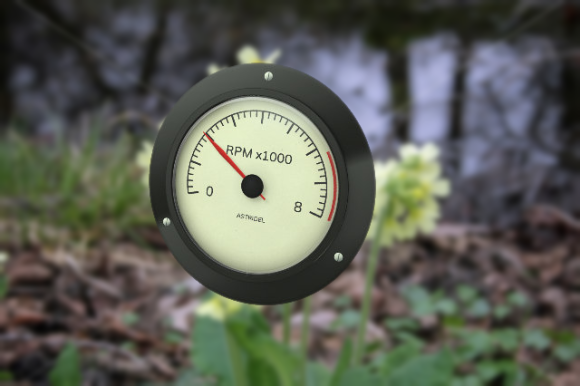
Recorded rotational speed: **2000** rpm
